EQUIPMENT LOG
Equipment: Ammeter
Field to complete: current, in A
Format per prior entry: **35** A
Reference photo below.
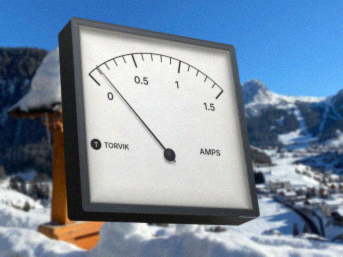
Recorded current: **0.1** A
